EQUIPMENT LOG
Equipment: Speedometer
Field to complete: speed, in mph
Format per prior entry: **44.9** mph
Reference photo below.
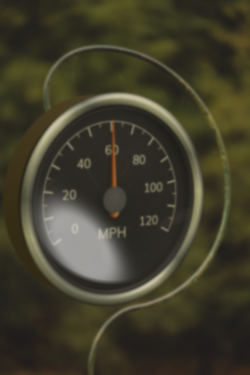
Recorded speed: **60** mph
